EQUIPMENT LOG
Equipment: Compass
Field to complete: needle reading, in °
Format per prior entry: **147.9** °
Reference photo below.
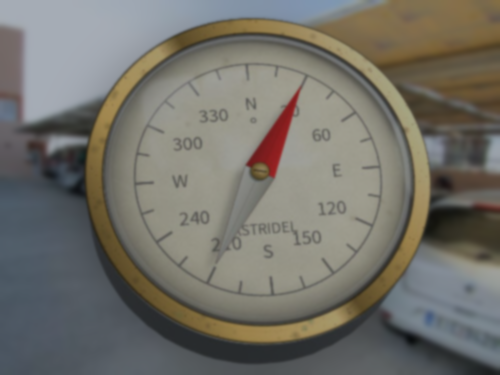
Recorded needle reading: **30** °
